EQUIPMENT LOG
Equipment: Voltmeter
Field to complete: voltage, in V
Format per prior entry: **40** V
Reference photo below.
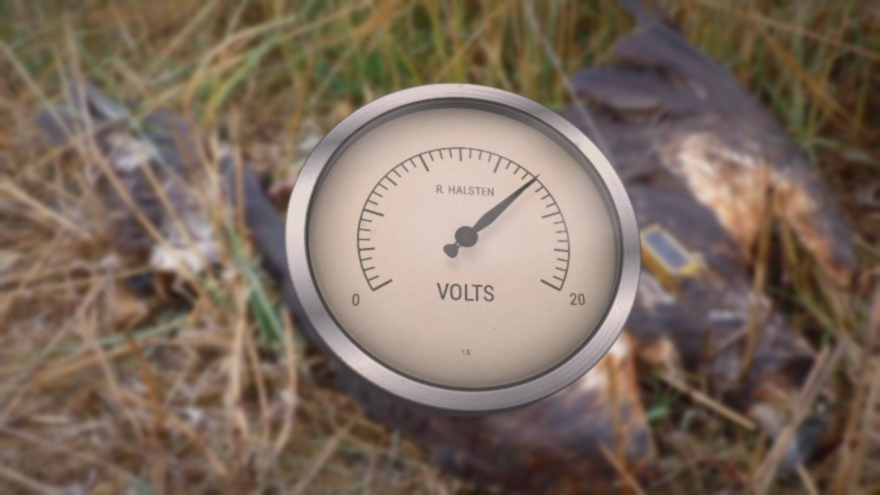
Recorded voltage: **14** V
